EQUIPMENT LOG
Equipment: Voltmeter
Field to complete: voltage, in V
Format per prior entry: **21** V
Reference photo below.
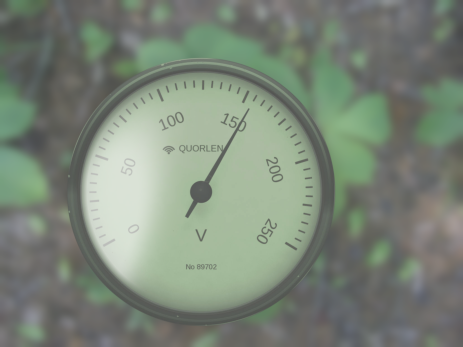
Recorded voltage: **155** V
